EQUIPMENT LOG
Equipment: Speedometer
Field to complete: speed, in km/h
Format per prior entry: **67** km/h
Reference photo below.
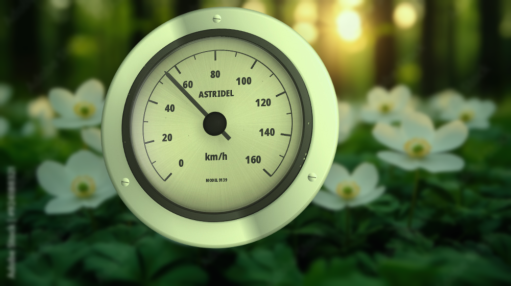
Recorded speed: **55** km/h
